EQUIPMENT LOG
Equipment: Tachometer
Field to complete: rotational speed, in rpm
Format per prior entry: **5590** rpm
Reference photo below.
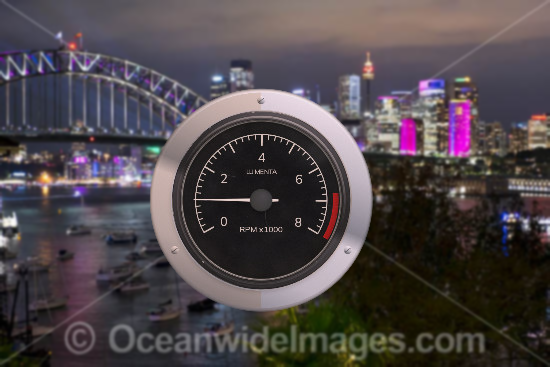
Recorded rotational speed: **1000** rpm
